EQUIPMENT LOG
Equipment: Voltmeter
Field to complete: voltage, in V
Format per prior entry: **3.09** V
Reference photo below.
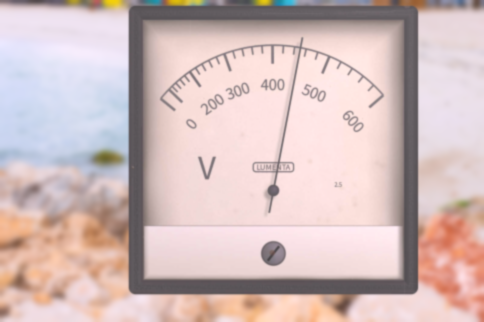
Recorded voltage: **450** V
